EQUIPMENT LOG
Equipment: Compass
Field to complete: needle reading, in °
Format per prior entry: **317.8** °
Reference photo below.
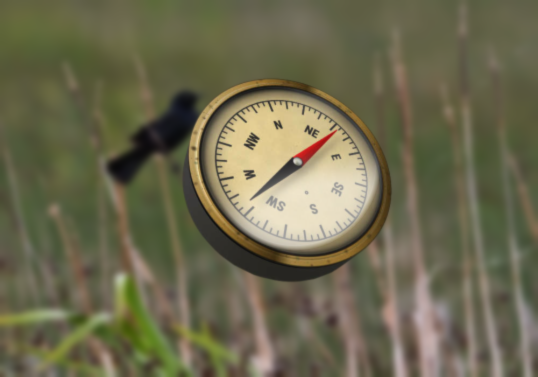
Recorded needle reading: **65** °
